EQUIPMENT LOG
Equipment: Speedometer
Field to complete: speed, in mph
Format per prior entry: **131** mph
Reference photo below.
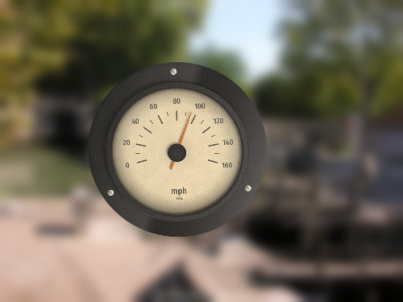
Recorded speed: **95** mph
